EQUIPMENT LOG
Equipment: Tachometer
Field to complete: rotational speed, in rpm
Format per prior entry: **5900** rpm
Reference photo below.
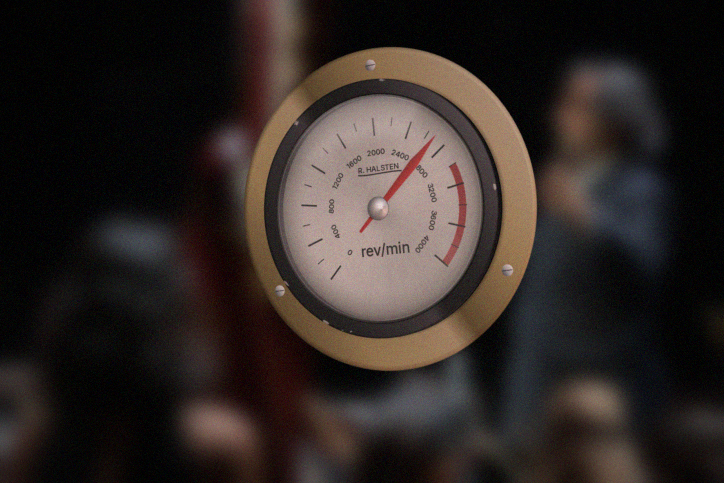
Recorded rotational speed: **2700** rpm
